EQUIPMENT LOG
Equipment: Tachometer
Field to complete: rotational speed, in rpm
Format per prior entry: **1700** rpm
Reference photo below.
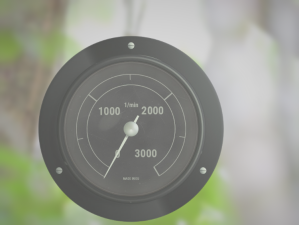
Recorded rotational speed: **0** rpm
